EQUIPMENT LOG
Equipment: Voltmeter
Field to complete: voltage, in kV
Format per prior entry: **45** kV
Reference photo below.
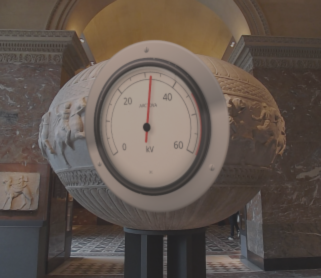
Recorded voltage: **32.5** kV
